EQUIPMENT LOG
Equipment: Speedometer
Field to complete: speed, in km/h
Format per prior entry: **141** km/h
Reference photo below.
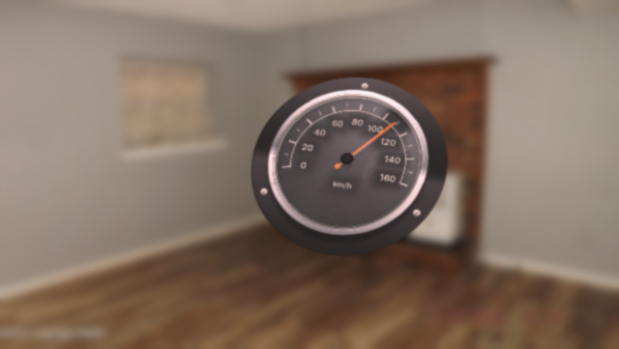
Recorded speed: **110** km/h
